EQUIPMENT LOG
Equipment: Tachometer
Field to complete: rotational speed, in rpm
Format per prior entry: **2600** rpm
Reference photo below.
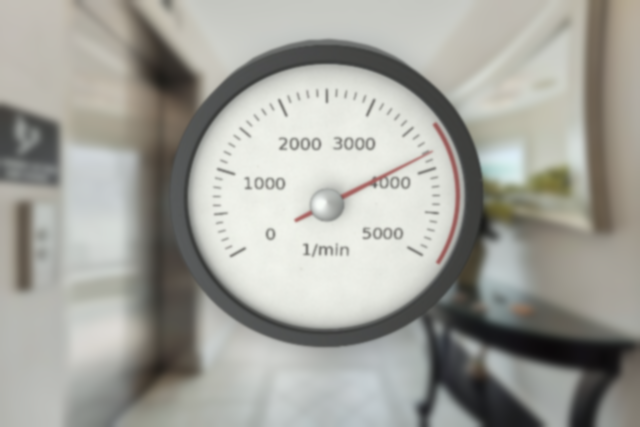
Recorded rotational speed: **3800** rpm
